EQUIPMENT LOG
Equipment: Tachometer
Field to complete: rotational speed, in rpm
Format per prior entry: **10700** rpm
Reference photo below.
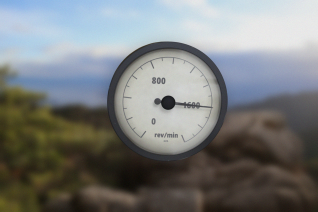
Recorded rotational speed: **1600** rpm
